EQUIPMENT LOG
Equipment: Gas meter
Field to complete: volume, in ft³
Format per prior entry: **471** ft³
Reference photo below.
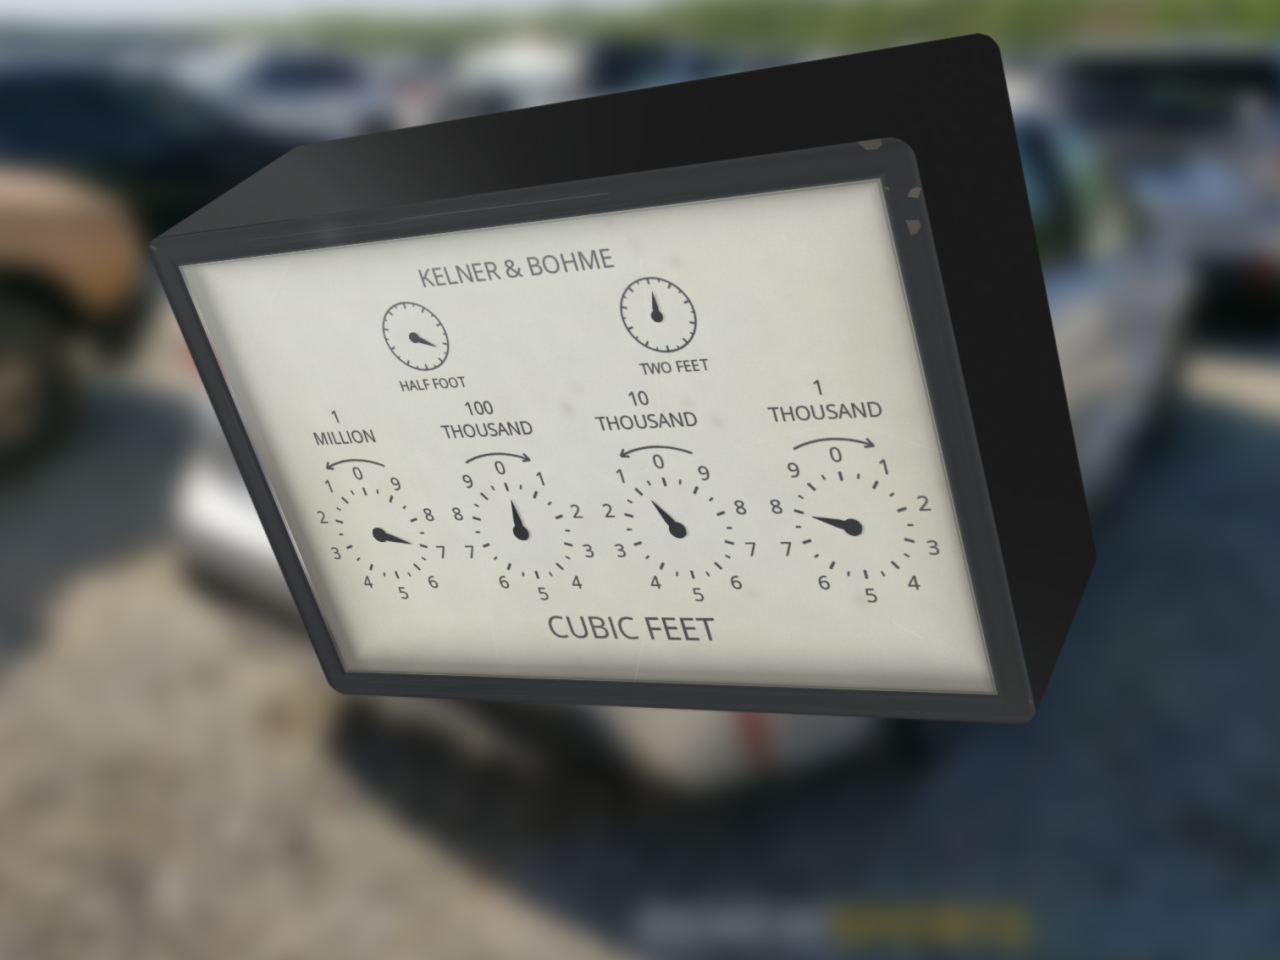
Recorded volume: **700800** ft³
